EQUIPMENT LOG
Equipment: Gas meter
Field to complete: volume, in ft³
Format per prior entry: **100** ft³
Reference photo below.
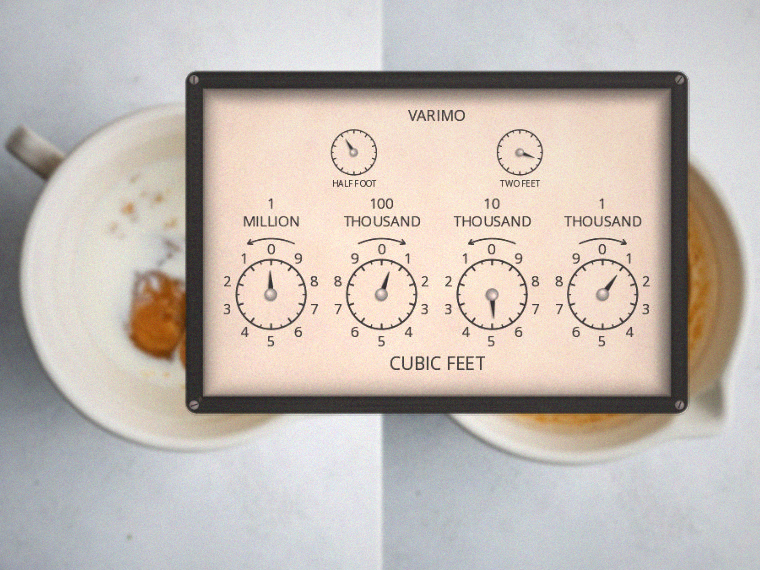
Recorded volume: **5100** ft³
